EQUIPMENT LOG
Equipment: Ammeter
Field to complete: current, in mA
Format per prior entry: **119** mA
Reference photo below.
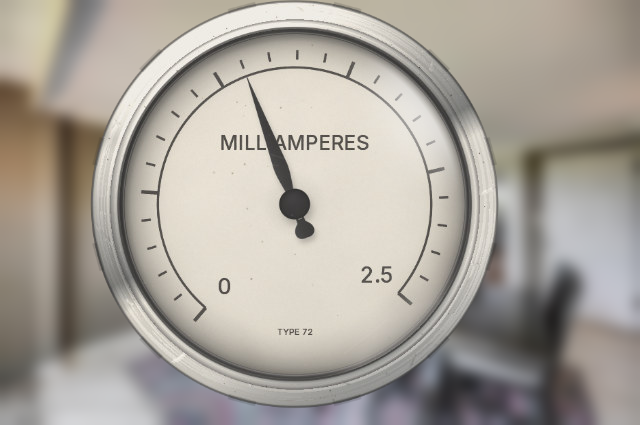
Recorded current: **1.1** mA
